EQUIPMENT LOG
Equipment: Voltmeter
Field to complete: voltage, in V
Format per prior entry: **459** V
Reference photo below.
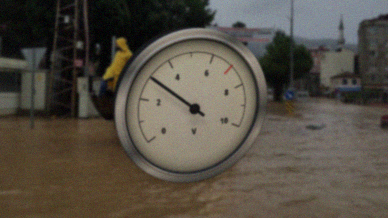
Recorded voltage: **3** V
